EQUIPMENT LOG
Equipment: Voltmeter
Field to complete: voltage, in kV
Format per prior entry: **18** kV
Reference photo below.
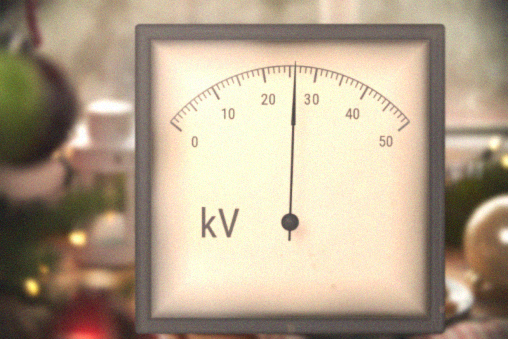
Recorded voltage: **26** kV
